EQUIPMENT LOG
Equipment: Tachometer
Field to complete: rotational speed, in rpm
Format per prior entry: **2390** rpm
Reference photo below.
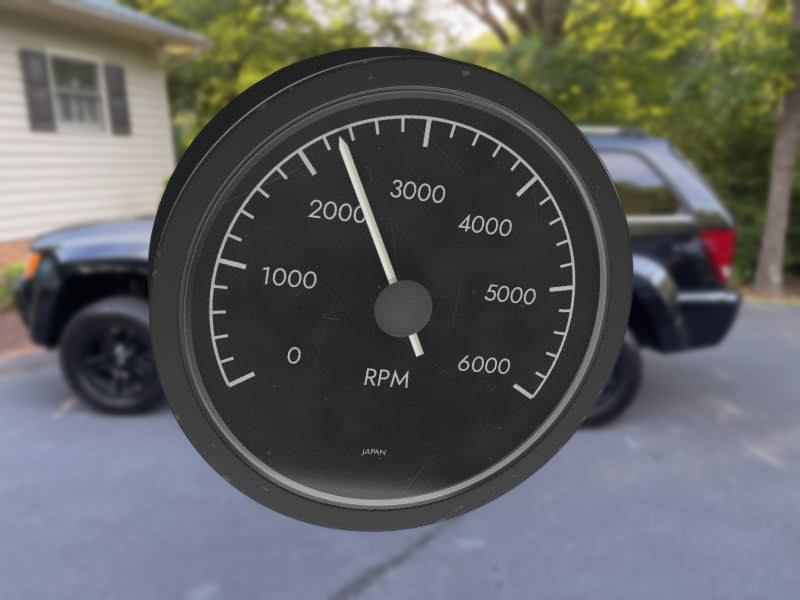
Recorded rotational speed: **2300** rpm
